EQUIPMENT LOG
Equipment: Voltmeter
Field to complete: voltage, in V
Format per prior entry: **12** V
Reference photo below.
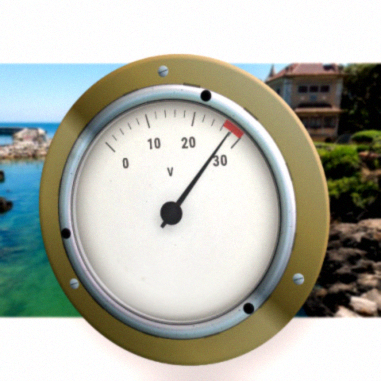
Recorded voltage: **28** V
